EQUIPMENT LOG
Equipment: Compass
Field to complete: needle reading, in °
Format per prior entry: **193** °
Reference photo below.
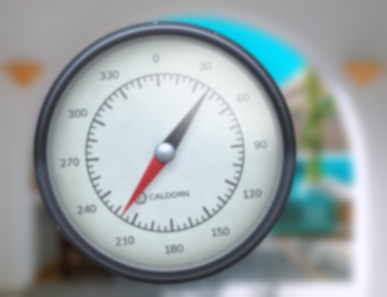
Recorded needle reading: **220** °
